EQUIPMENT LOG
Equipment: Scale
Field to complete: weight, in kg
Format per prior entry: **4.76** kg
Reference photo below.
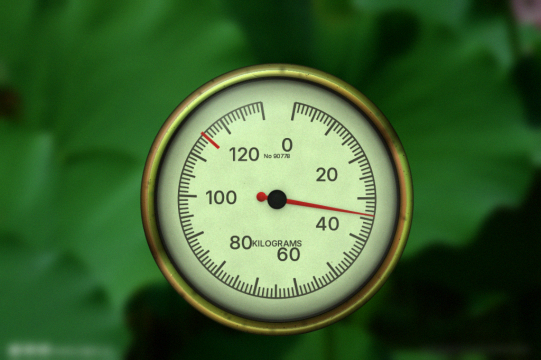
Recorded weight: **34** kg
